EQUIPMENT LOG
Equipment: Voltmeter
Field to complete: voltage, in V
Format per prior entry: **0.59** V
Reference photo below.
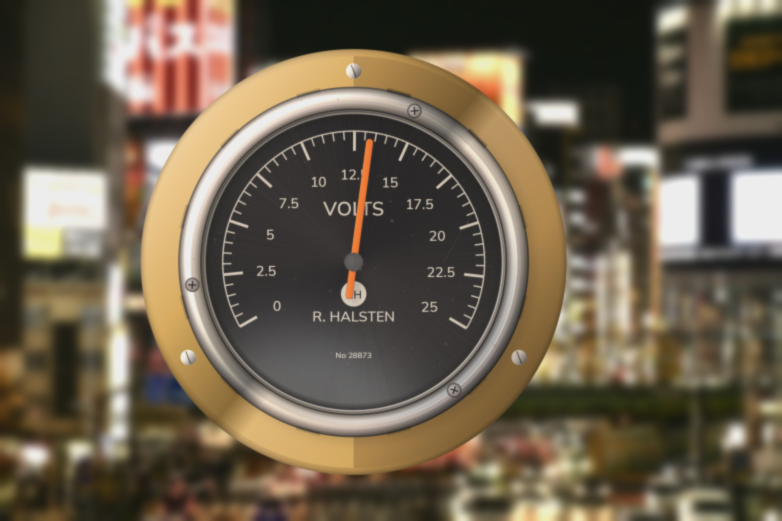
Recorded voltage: **13.25** V
